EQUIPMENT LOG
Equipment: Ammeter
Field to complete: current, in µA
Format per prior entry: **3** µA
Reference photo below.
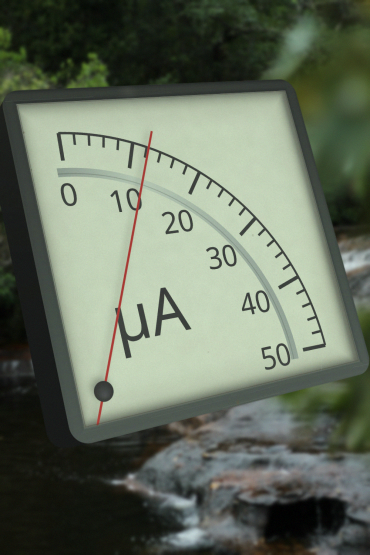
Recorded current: **12** µA
